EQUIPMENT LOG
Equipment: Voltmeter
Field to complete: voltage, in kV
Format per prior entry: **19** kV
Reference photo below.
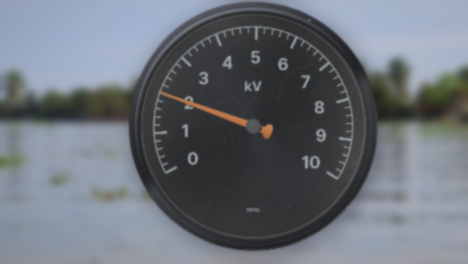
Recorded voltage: **2** kV
